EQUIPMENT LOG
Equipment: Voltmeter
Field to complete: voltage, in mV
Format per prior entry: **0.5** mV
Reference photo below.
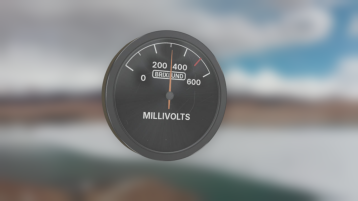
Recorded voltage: **300** mV
